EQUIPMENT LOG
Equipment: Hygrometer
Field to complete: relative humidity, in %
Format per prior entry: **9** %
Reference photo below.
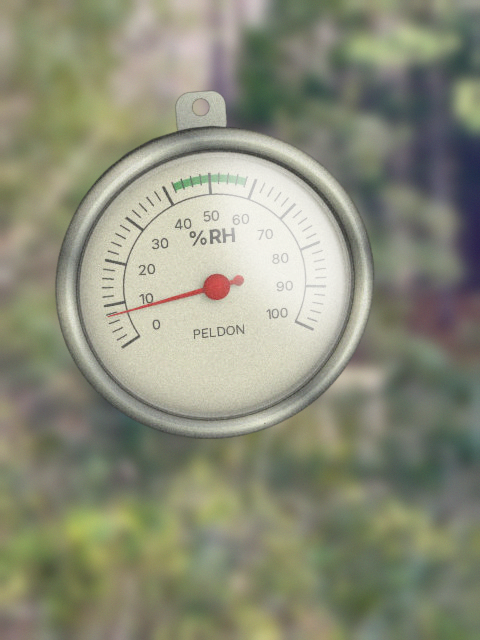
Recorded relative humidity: **8** %
